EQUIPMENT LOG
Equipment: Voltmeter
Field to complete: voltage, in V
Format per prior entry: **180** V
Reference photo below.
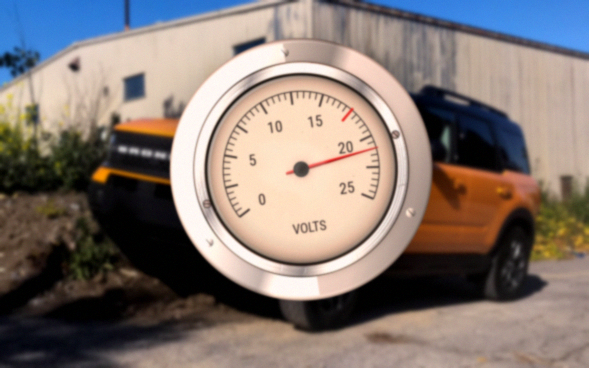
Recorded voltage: **21** V
